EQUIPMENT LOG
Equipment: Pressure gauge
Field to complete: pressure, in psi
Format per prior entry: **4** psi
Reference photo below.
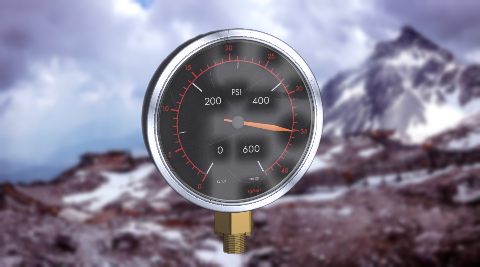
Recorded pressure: **500** psi
